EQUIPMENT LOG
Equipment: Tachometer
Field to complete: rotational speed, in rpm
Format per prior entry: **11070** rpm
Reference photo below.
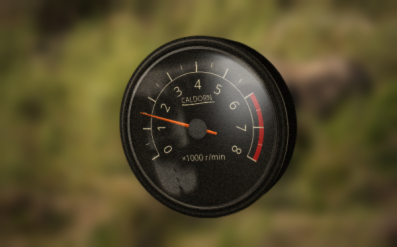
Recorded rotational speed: **1500** rpm
